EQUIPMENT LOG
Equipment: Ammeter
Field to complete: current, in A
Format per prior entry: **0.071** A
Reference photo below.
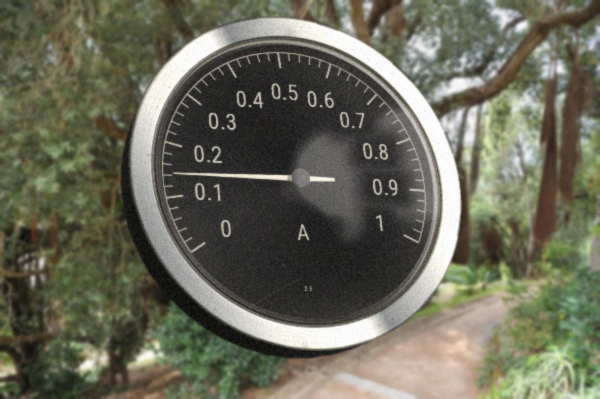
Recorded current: **0.14** A
